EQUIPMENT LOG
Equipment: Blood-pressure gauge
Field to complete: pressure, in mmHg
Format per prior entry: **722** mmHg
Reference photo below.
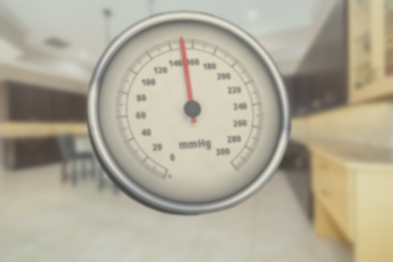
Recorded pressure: **150** mmHg
